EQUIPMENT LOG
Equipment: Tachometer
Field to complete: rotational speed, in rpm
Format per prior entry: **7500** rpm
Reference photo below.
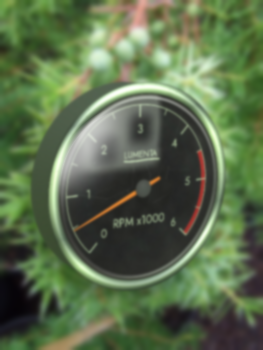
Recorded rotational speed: **500** rpm
